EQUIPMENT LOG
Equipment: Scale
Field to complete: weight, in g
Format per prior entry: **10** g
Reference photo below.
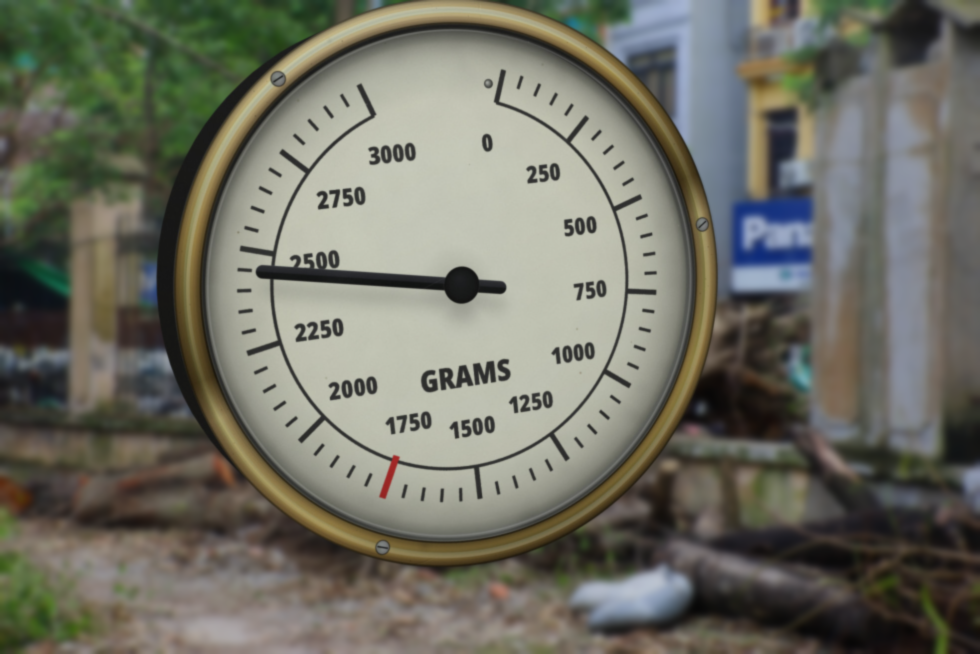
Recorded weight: **2450** g
